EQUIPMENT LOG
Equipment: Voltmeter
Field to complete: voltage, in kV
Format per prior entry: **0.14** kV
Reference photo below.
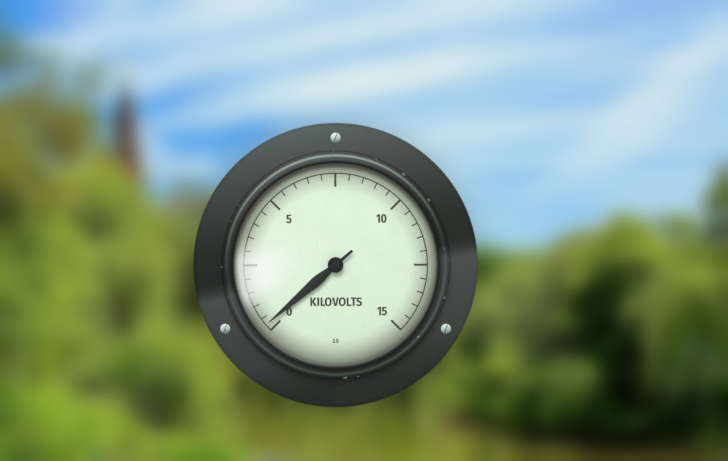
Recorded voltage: **0.25** kV
